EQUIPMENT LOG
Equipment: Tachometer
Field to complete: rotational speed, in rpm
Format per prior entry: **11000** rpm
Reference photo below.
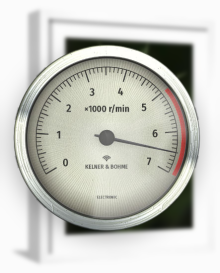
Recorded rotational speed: **6500** rpm
